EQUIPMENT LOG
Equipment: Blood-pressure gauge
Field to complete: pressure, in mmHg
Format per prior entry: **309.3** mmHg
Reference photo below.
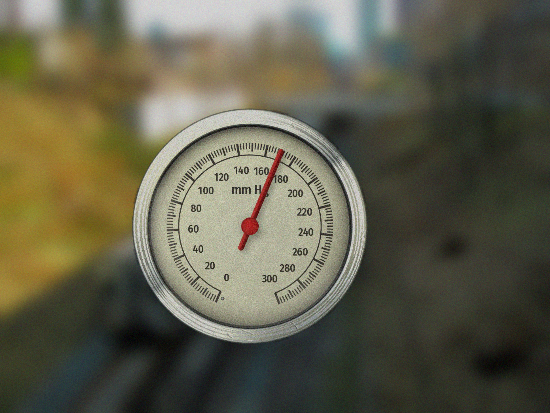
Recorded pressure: **170** mmHg
